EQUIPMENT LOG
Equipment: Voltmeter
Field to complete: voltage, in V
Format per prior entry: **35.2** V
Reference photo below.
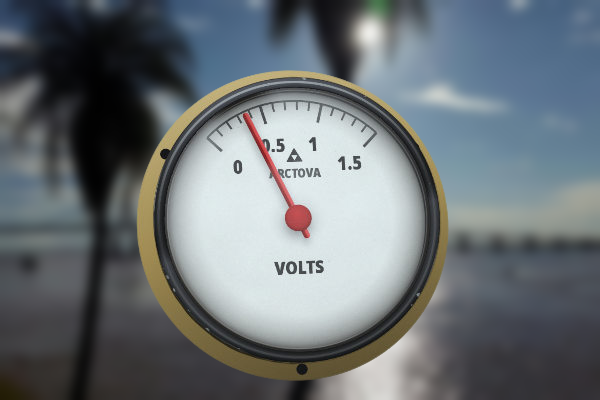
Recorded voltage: **0.35** V
